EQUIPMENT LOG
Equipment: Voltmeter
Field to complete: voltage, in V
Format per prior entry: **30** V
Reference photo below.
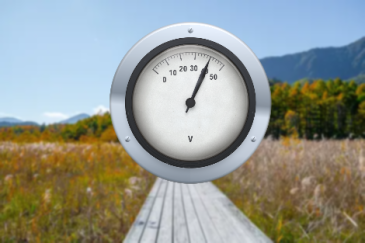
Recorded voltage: **40** V
